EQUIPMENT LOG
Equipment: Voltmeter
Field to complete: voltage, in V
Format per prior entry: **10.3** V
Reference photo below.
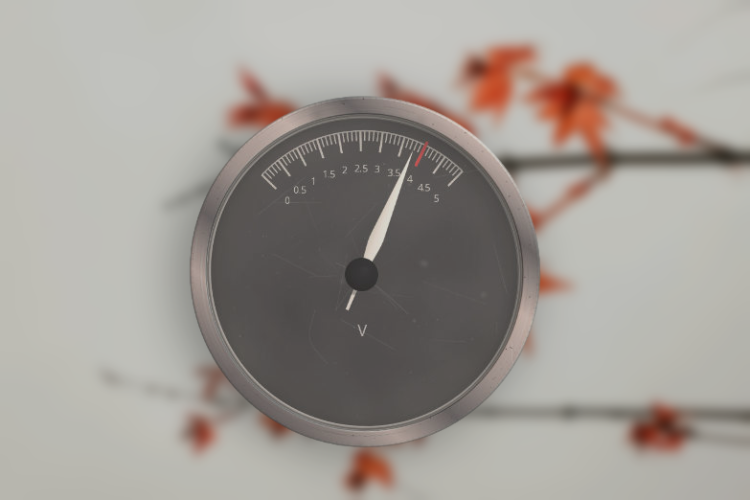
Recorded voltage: **3.8** V
